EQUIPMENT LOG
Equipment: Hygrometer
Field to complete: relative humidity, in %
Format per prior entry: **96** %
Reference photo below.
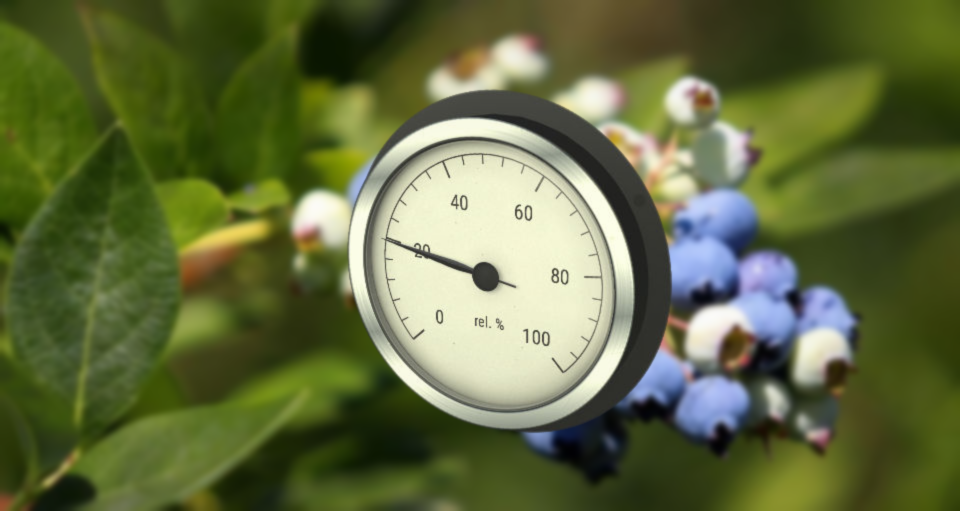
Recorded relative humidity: **20** %
